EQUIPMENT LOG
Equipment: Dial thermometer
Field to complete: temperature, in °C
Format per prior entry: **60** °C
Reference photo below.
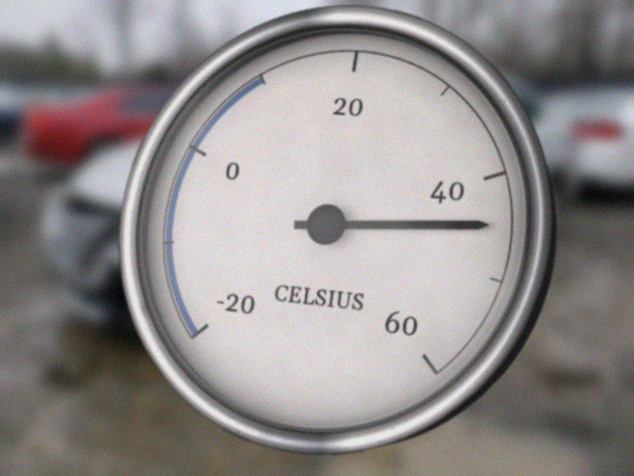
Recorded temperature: **45** °C
